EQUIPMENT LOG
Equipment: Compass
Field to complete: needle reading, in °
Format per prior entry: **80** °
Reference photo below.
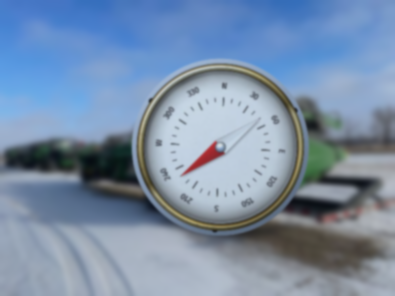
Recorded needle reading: **230** °
